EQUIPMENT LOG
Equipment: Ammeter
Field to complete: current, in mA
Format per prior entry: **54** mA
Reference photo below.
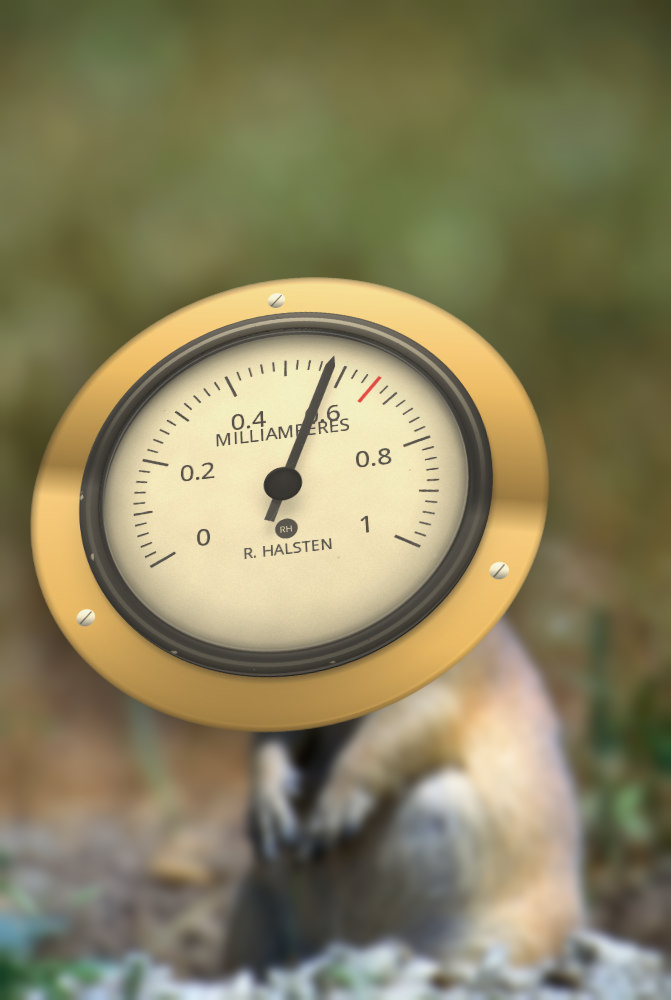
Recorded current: **0.58** mA
